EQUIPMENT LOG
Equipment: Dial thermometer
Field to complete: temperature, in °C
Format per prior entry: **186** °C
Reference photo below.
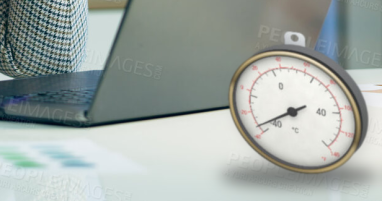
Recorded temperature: **-36** °C
